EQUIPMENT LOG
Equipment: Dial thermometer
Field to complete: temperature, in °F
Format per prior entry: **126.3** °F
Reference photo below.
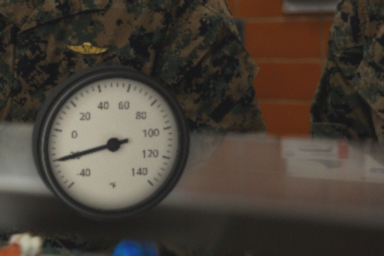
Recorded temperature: **-20** °F
